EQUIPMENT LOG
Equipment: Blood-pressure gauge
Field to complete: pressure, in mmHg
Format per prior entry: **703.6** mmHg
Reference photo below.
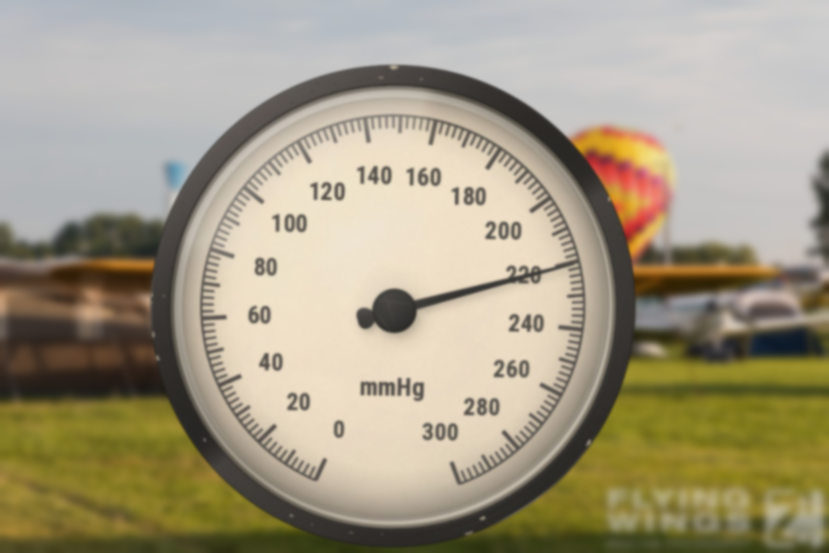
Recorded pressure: **220** mmHg
